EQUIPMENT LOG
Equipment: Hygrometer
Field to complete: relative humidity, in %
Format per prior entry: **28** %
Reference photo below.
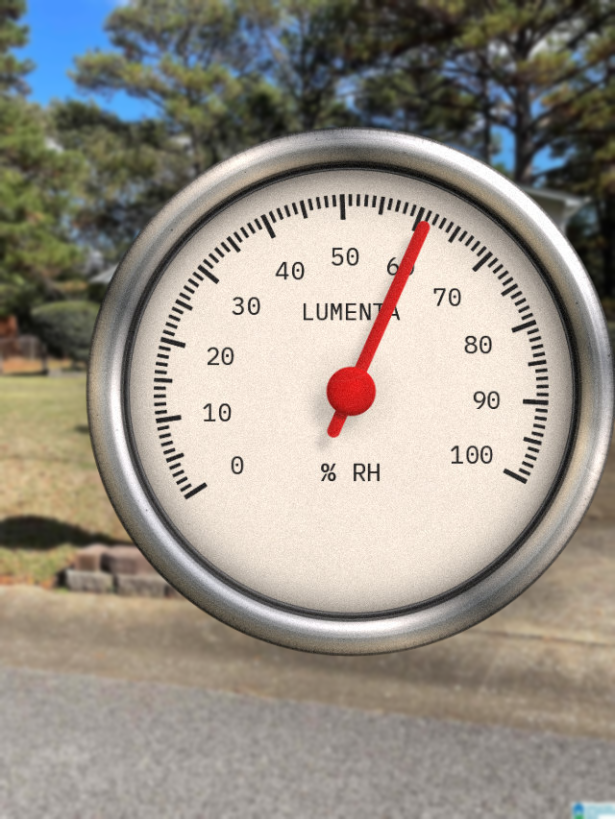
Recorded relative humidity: **61** %
